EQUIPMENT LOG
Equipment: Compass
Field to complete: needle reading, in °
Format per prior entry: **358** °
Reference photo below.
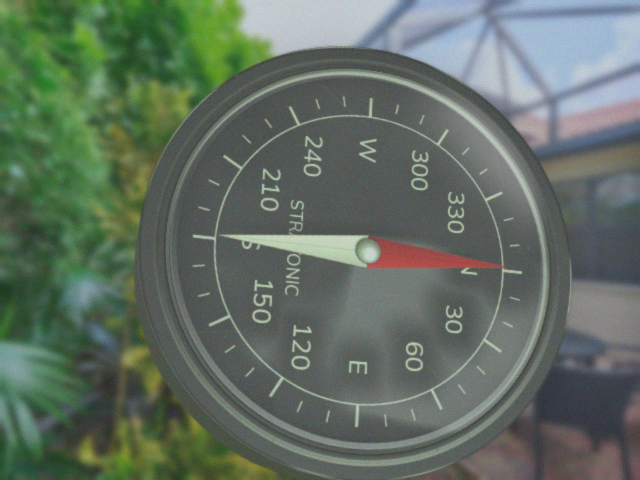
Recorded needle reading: **0** °
